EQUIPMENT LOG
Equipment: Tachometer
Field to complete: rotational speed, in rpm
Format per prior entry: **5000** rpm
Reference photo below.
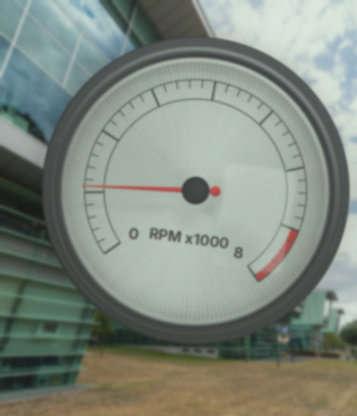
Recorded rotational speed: **1100** rpm
